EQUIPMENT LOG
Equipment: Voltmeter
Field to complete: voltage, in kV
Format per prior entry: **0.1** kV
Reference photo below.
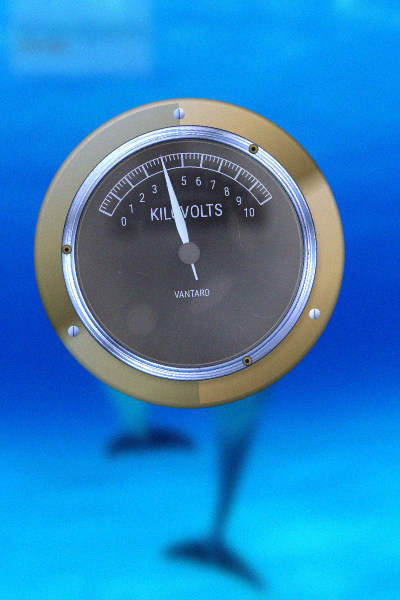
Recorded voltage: **4** kV
